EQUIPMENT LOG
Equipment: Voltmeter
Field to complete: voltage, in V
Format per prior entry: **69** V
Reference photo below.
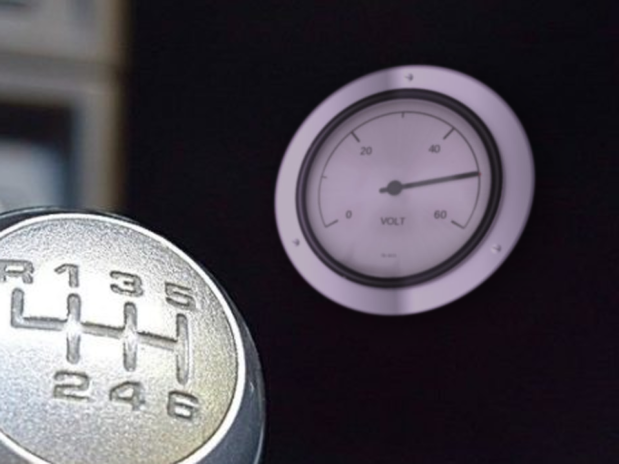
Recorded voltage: **50** V
